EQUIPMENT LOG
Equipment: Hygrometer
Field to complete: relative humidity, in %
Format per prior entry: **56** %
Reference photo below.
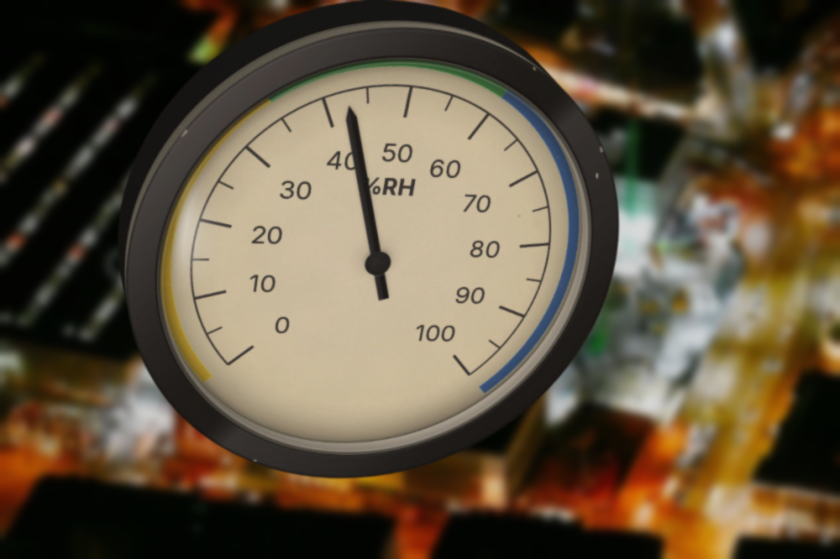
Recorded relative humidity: **42.5** %
